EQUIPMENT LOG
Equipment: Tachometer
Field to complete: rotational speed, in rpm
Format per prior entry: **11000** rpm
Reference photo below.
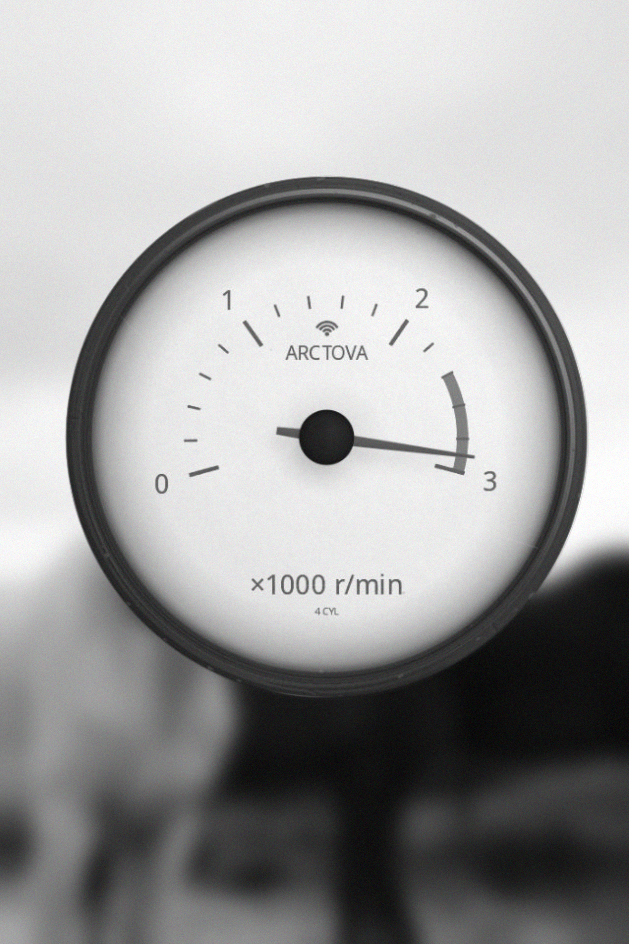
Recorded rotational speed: **2900** rpm
